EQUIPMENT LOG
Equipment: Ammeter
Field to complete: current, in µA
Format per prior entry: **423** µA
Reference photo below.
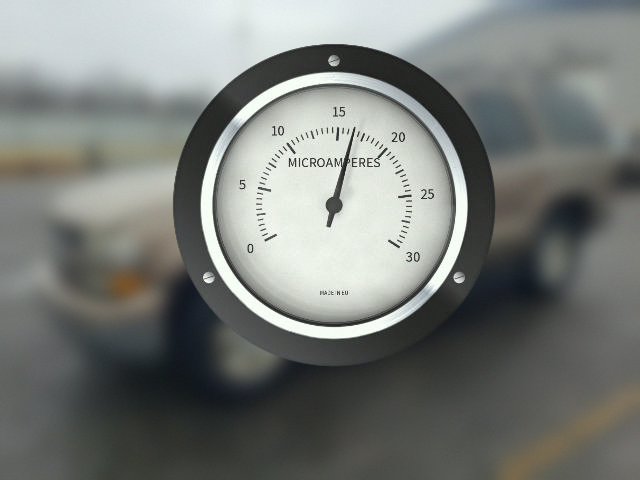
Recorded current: **16.5** µA
